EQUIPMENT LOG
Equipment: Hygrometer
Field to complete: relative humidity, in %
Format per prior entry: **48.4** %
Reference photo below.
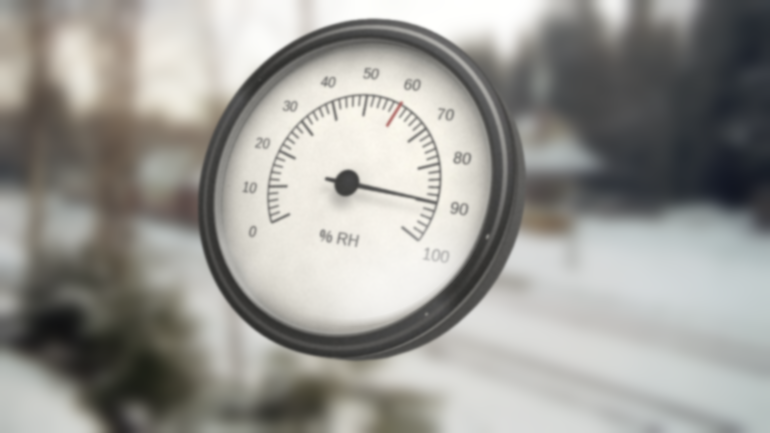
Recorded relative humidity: **90** %
